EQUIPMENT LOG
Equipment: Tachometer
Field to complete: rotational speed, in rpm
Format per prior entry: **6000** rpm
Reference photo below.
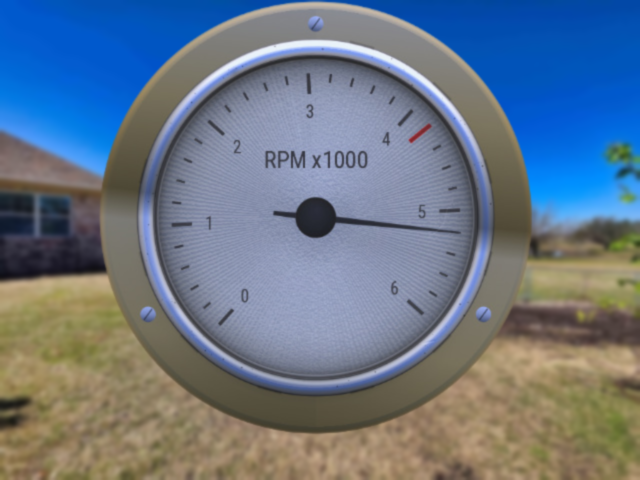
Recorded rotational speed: **5200** rpm
